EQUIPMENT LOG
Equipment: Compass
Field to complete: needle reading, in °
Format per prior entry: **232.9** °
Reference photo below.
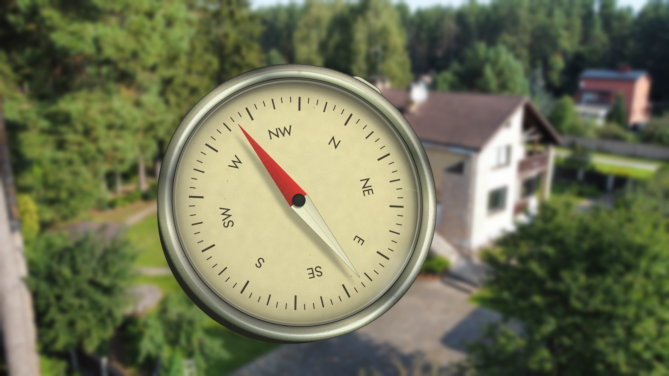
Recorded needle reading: **290** °
